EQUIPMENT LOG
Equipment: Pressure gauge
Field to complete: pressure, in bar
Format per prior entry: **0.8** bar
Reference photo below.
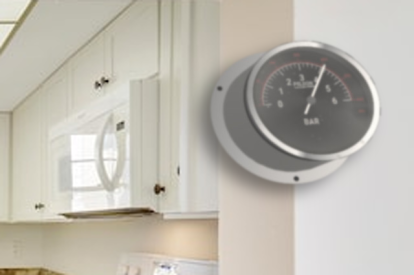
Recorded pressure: **4** bar
